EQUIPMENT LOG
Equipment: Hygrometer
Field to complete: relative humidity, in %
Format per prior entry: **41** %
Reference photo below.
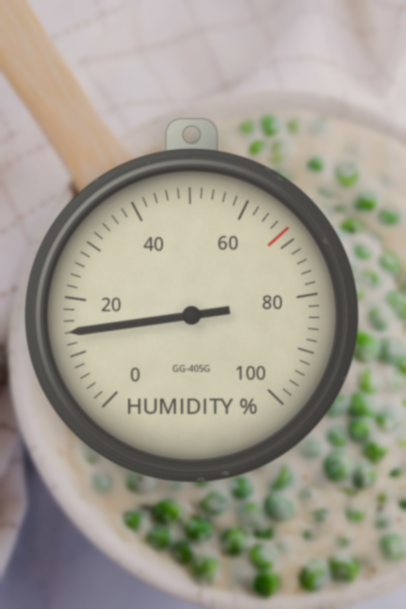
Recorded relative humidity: **14** %
